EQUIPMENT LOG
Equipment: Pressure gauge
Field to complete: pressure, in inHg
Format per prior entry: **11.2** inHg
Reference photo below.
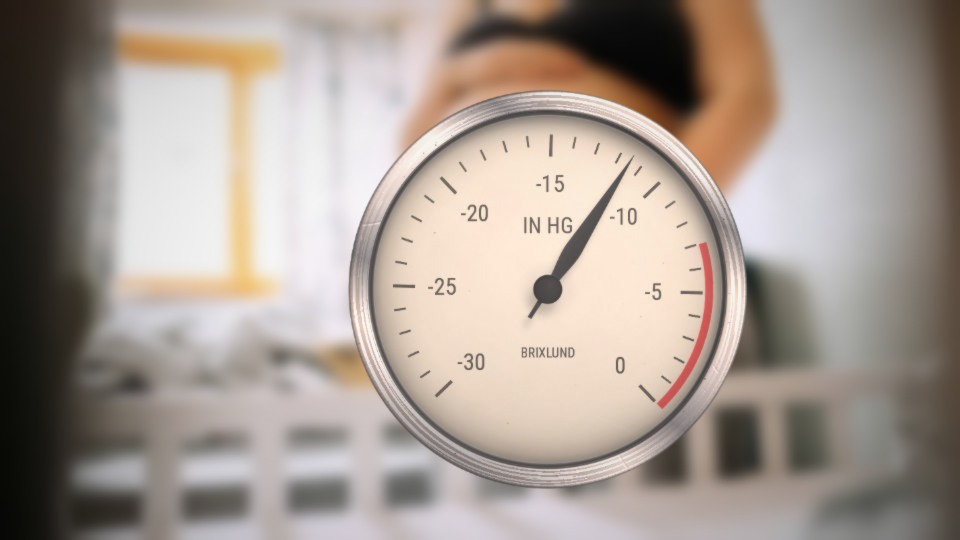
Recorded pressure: **-11.5** inHg
